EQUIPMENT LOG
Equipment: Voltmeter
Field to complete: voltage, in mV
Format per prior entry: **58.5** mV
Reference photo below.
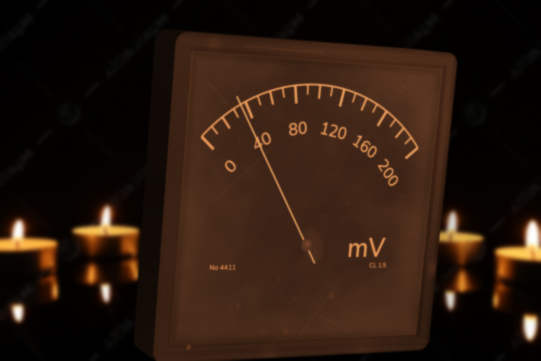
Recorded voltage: **35** mV
